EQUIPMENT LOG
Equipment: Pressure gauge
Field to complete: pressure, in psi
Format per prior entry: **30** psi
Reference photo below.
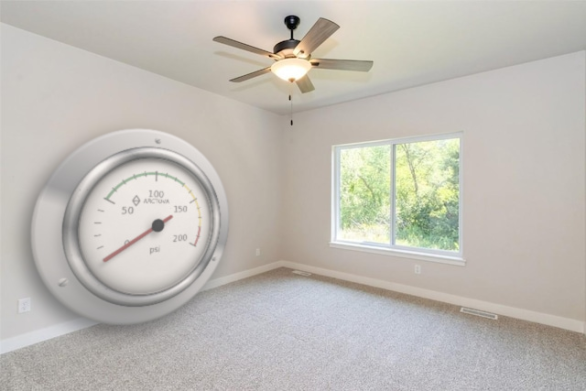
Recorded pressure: **0** psi
